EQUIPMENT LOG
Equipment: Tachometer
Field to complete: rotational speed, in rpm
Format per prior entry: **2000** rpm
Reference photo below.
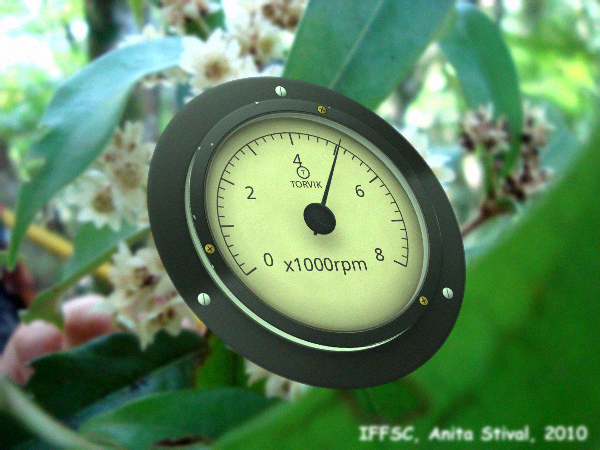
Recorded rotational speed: **5000** rpm
